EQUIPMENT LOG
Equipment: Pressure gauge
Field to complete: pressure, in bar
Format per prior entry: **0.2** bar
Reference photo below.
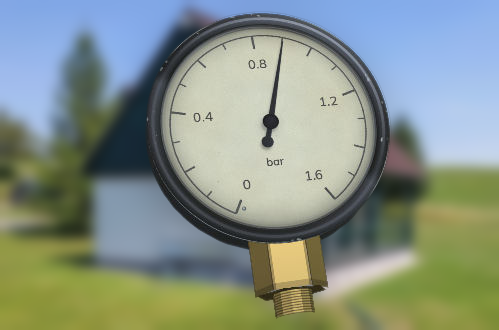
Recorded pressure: **0.9** bar
